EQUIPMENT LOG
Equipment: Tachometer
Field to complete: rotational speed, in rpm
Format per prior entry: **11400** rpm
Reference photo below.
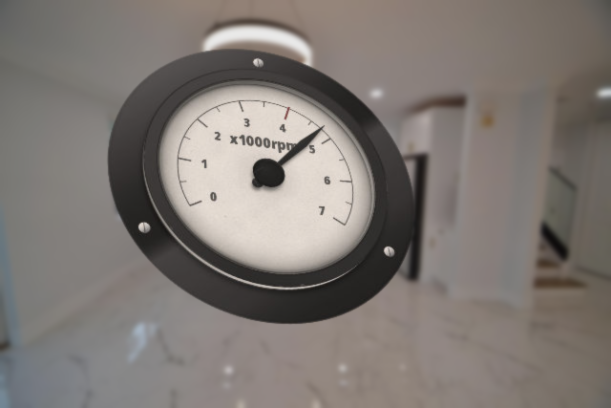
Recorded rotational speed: **4750** rpm
